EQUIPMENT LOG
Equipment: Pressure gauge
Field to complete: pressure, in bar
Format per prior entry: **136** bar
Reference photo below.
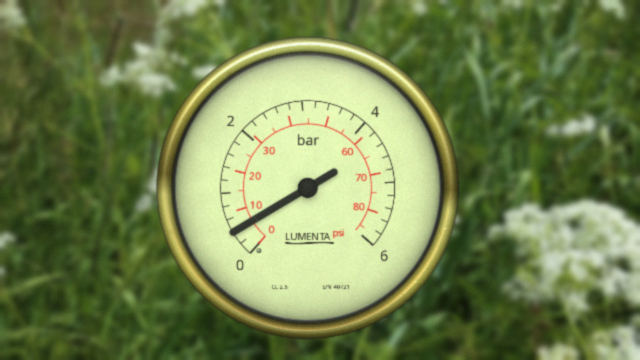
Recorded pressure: **0.4** bar
